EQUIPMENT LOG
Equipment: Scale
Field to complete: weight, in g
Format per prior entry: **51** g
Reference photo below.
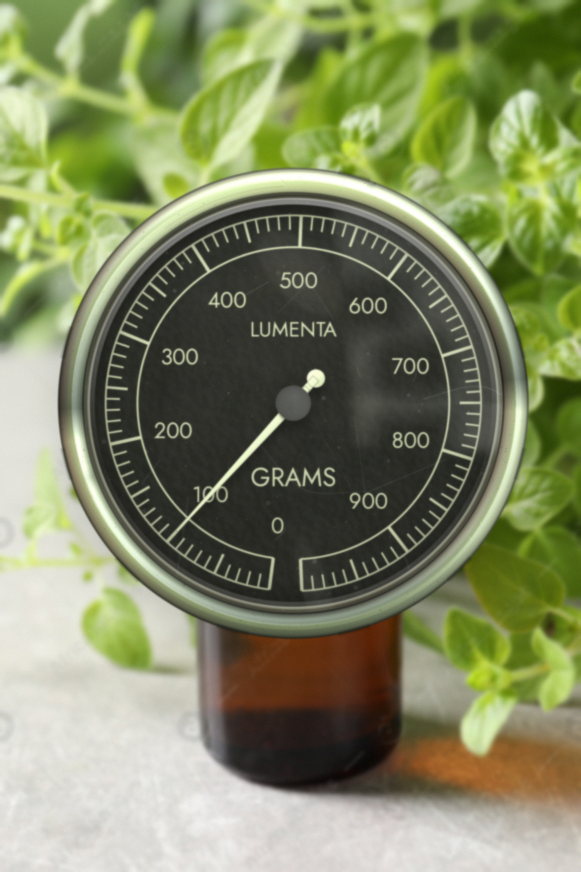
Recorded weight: **100** g
